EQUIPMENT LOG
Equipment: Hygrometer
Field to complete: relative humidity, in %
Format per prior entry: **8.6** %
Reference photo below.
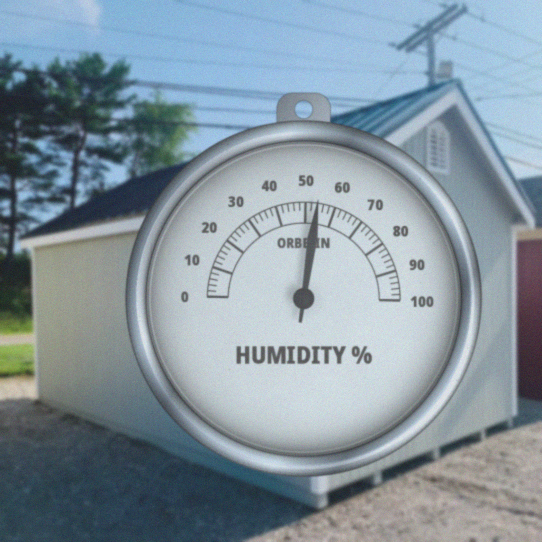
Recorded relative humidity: **54** %
